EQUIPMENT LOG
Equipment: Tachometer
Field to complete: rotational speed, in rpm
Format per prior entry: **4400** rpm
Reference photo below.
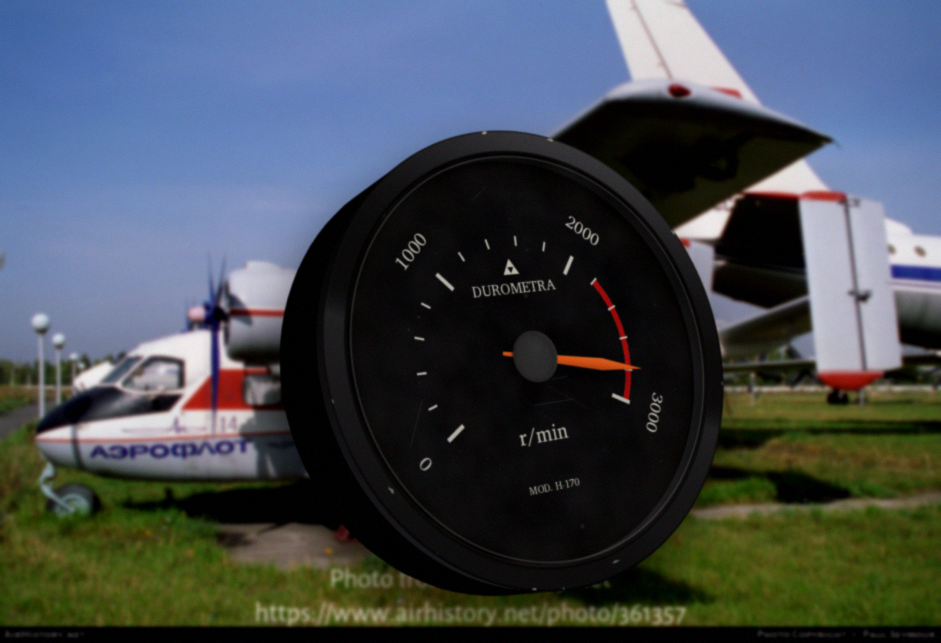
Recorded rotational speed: **2800** rpm
